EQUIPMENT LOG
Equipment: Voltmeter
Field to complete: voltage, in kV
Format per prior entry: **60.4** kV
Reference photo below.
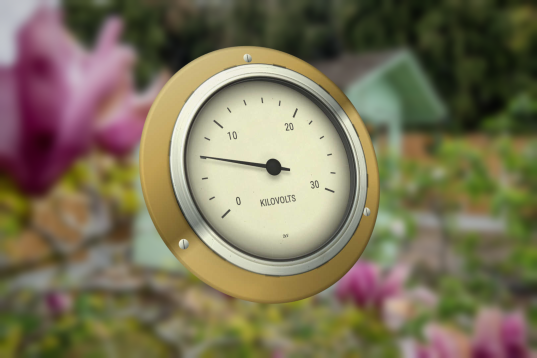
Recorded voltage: **6** kV
